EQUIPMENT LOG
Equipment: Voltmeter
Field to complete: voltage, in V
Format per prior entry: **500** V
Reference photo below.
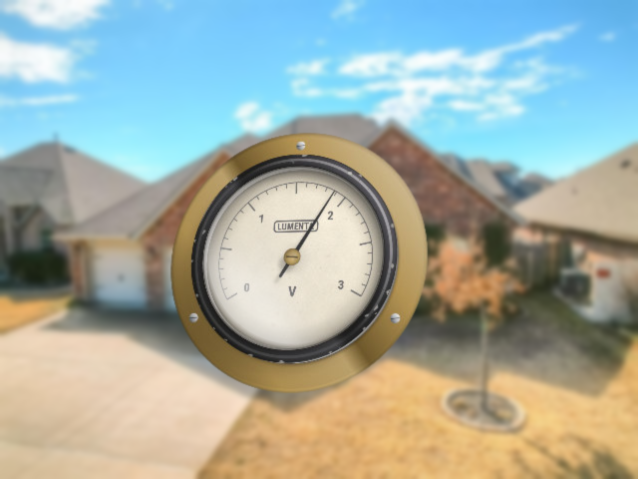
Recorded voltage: **1.9** V
